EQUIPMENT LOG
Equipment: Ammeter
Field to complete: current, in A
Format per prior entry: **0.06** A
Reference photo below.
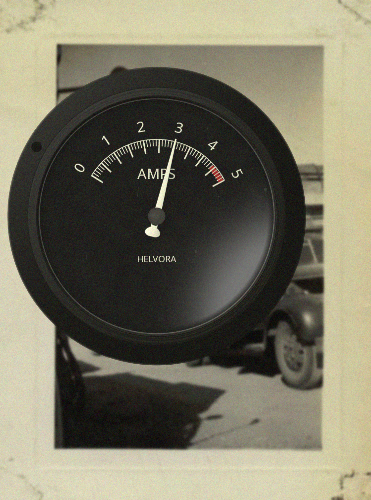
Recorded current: **3** A
